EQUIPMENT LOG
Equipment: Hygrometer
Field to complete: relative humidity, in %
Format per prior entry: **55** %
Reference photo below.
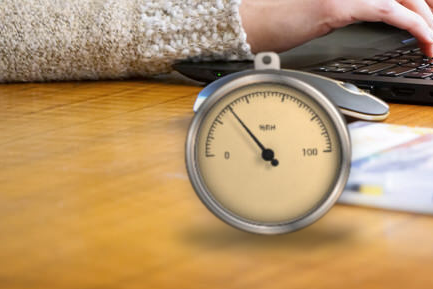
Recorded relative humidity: **30** %
